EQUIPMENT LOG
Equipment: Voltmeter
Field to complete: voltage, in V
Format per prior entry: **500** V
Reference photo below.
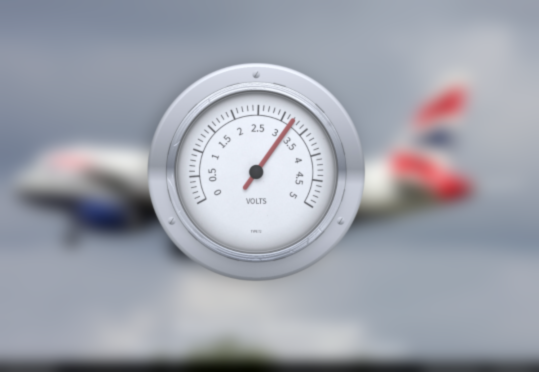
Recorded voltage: **3.2** V
